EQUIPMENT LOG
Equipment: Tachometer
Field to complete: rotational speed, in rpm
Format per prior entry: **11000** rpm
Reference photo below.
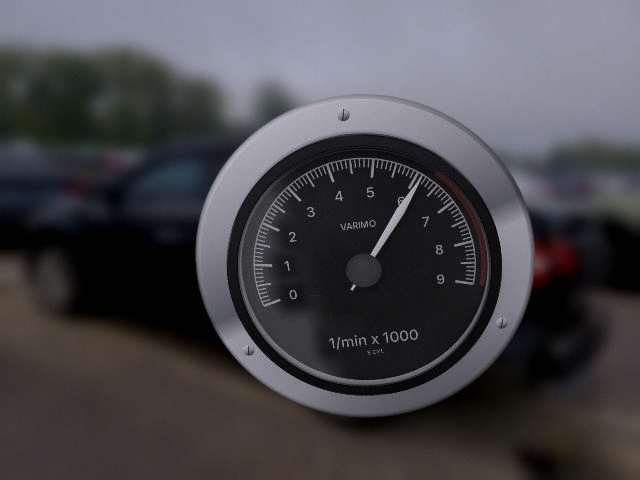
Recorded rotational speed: **6100** rpm
